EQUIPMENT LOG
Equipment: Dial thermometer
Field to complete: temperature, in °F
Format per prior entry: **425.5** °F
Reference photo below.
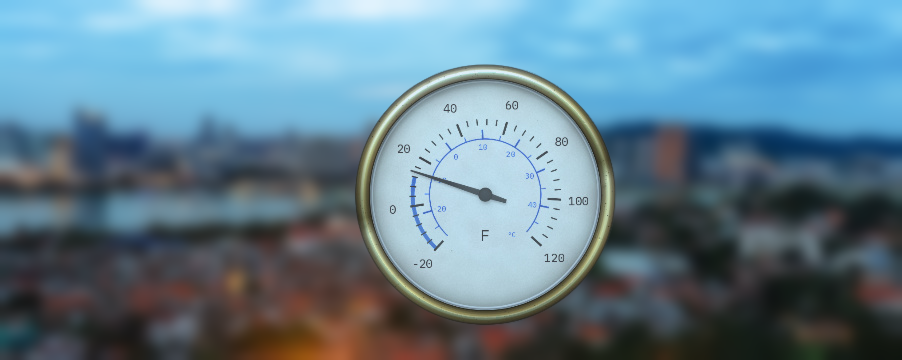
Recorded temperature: **14** °F
